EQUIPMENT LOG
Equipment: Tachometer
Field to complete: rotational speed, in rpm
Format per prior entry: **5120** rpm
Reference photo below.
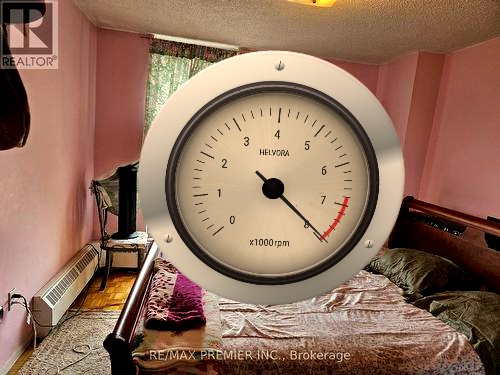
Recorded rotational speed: **7900** rpm
